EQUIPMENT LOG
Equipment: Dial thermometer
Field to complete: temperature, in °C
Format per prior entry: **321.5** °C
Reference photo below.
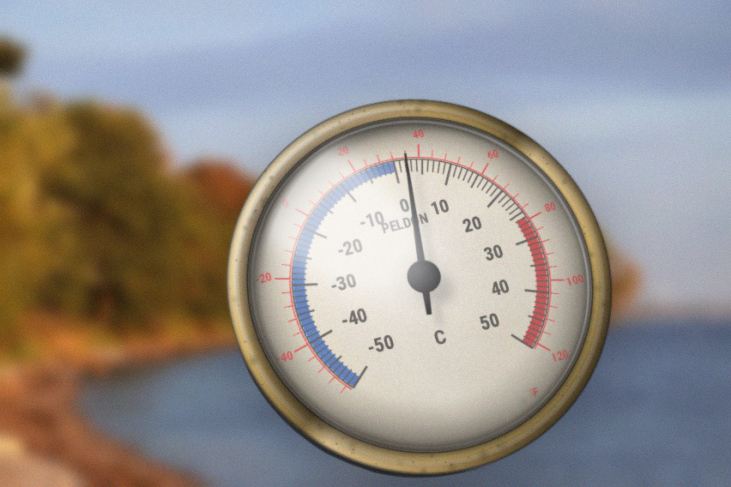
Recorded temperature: **2** °C
